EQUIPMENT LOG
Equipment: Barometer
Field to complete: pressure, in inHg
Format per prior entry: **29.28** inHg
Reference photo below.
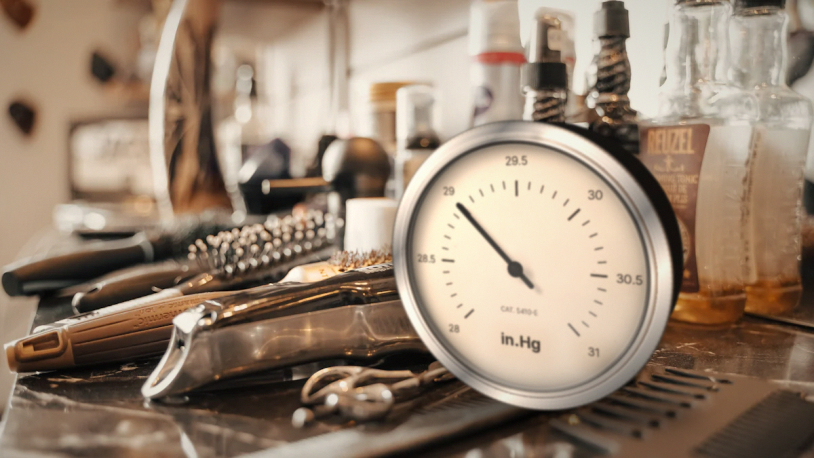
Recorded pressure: **29** inHg
